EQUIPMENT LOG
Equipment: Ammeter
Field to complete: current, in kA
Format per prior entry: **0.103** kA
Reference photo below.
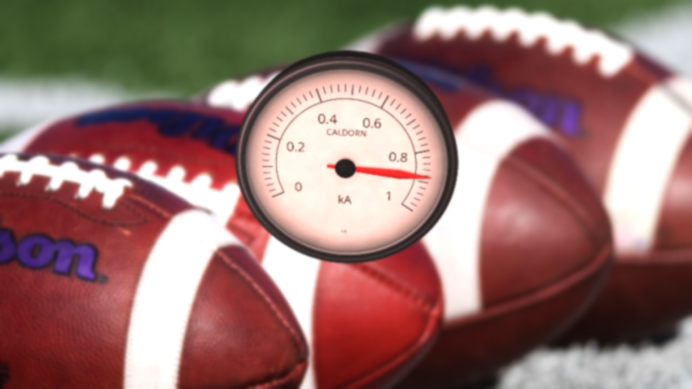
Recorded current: **0.88** kA
